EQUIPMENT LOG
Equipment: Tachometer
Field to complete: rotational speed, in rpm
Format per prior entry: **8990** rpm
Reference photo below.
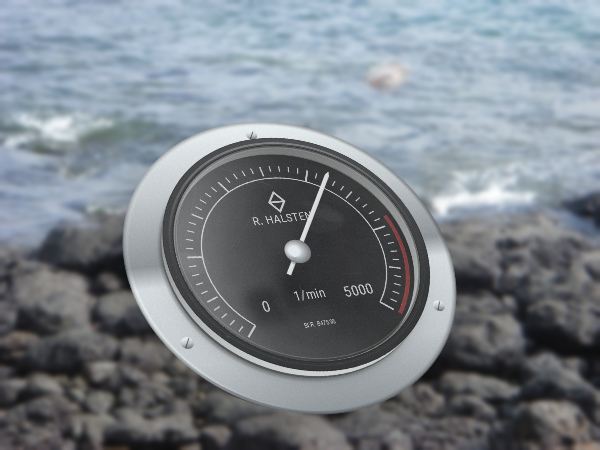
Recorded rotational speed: **3200** rpm
